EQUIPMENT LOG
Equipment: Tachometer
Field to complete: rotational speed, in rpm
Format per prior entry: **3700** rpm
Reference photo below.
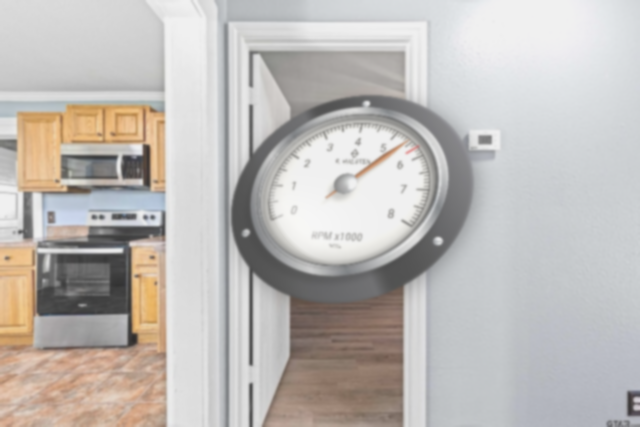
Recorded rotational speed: **5500** rpm
